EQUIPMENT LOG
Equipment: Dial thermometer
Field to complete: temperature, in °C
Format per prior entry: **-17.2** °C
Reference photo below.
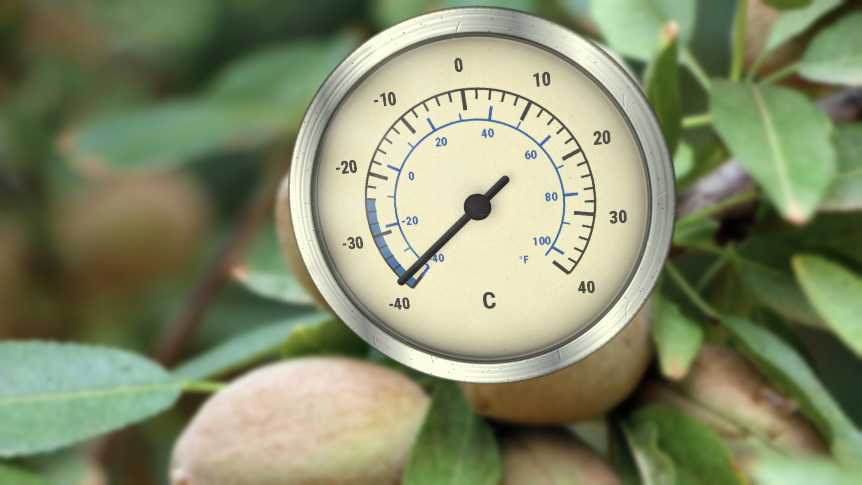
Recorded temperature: **-38** °C
